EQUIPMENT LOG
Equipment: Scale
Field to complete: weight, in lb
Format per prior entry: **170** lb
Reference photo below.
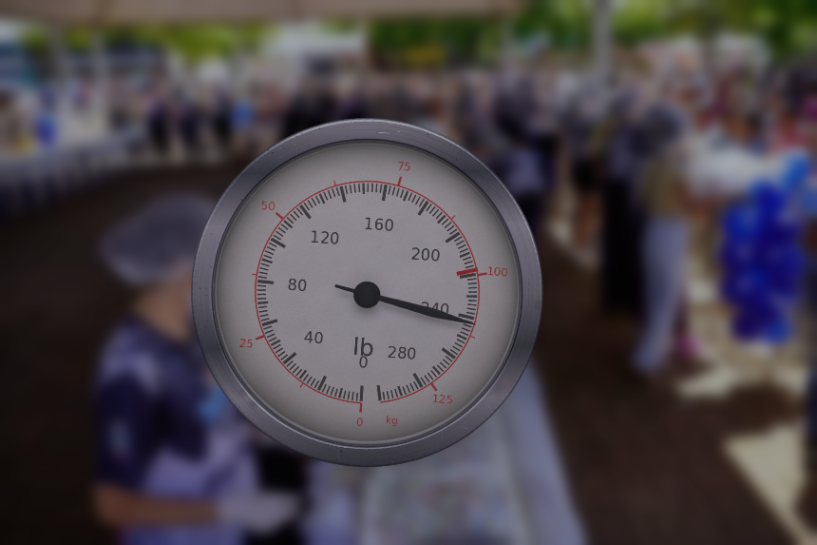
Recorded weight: **242** lb
